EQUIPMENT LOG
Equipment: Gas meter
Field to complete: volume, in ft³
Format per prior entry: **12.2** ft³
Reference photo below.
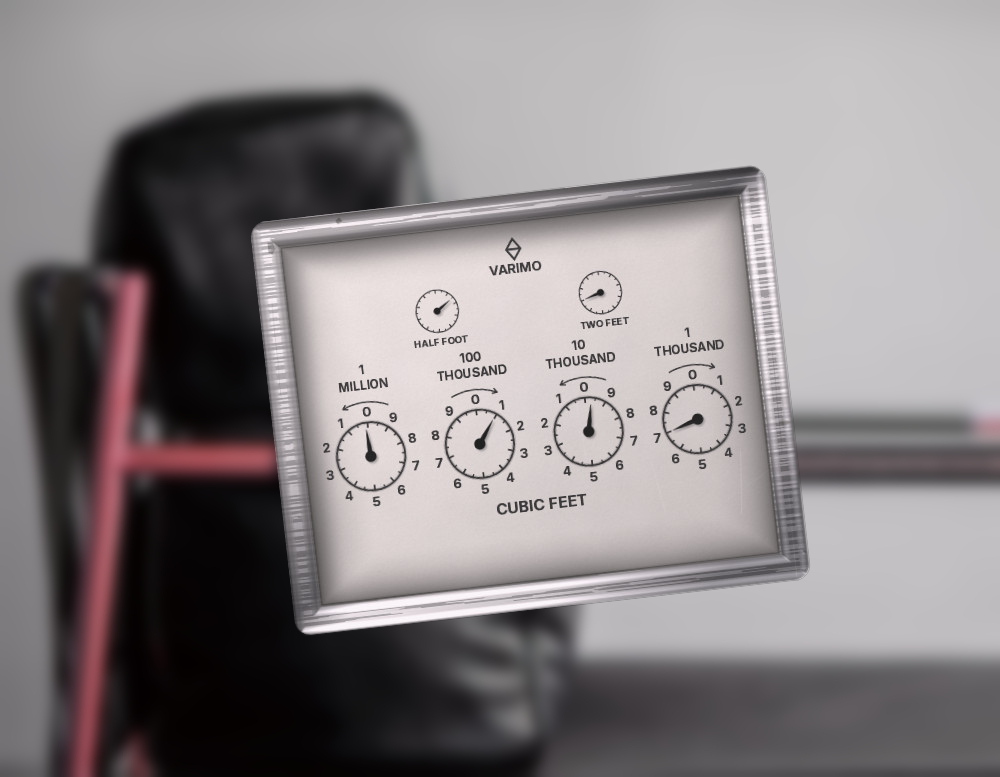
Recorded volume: **9700** ft³
